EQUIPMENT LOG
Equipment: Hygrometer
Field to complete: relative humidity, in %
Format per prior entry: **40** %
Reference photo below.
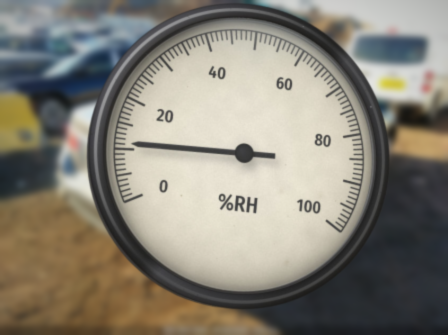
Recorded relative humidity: **11** %
